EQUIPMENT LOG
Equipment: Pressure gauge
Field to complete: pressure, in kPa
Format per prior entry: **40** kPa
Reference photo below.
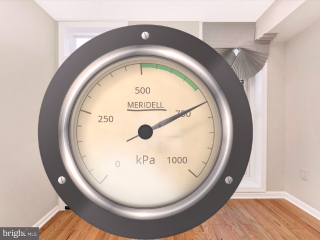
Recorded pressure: **750** kPa
